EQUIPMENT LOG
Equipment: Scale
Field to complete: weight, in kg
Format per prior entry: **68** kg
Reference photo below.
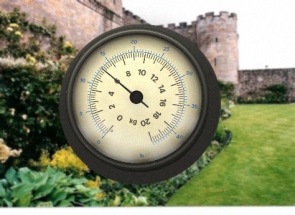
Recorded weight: **6** kg
